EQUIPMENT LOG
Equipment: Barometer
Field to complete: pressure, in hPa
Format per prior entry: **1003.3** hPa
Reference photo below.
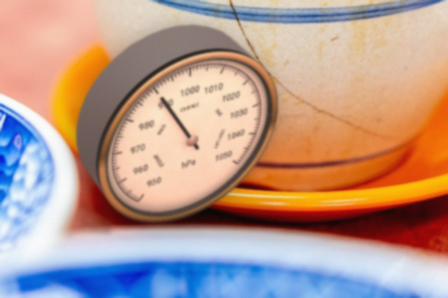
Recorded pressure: **990** hPa
